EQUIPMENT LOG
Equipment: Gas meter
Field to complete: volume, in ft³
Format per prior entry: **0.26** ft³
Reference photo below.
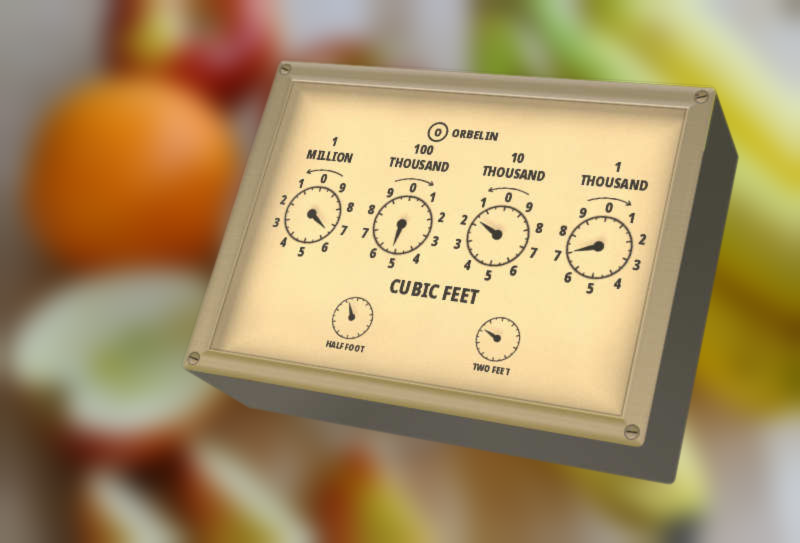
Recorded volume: **651700** ft³
